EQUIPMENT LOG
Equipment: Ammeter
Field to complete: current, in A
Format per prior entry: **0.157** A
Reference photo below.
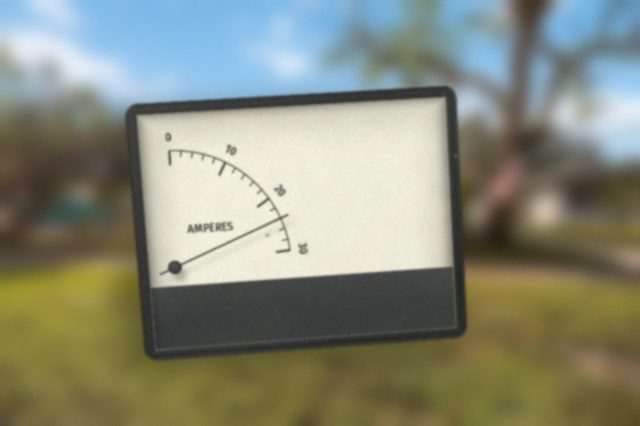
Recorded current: **24** A
